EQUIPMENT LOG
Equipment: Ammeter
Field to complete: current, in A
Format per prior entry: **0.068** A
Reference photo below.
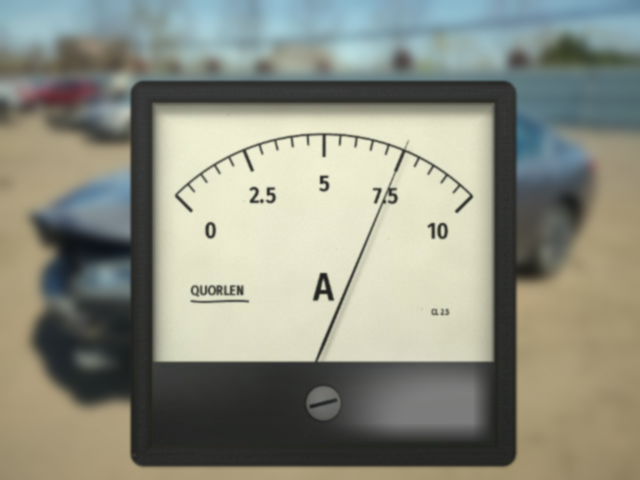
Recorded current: **7.5** A
